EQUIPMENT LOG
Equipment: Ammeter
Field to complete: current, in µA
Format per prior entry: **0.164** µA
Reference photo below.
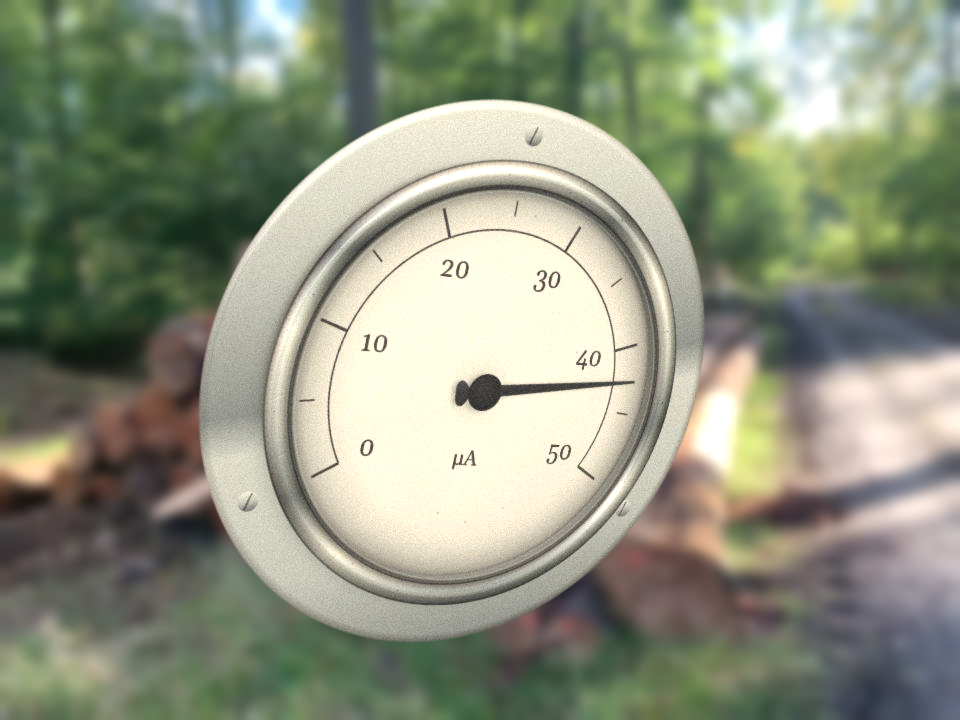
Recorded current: **42.5** µA
